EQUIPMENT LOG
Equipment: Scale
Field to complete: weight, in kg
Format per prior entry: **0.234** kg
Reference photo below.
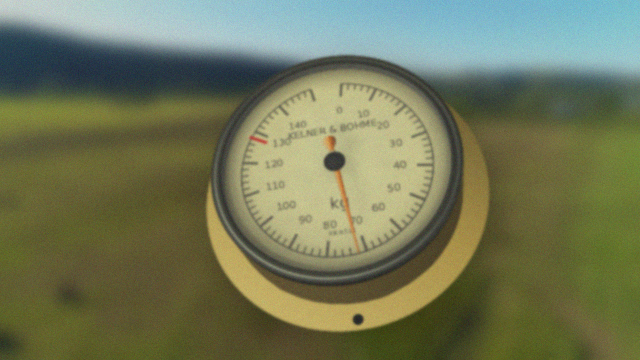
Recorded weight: **72** kg
